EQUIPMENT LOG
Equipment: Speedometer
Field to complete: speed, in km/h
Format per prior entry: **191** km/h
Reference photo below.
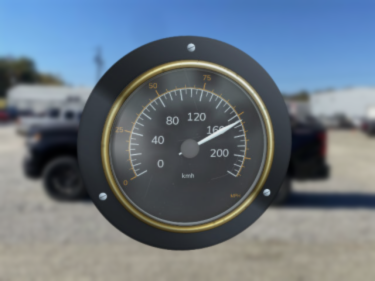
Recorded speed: **165** km/h
